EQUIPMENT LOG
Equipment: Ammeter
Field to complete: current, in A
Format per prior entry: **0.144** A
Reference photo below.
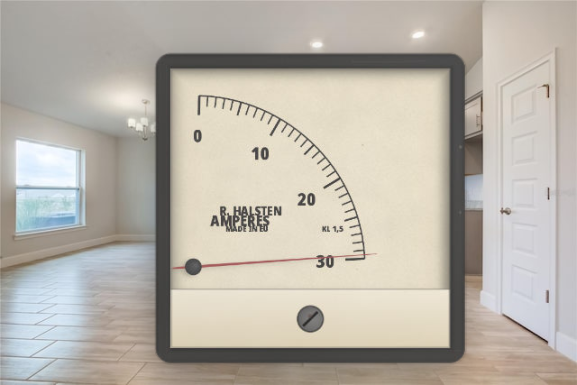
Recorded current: **29.5** A
